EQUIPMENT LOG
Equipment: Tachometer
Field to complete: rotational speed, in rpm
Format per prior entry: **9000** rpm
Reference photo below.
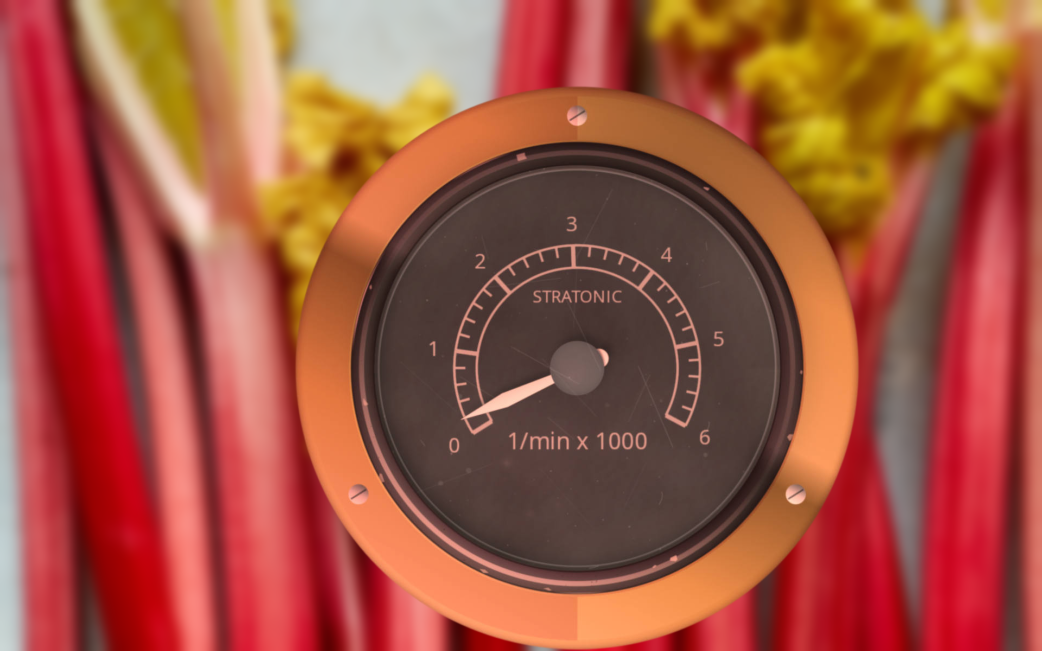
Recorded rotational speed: **200** rpm
